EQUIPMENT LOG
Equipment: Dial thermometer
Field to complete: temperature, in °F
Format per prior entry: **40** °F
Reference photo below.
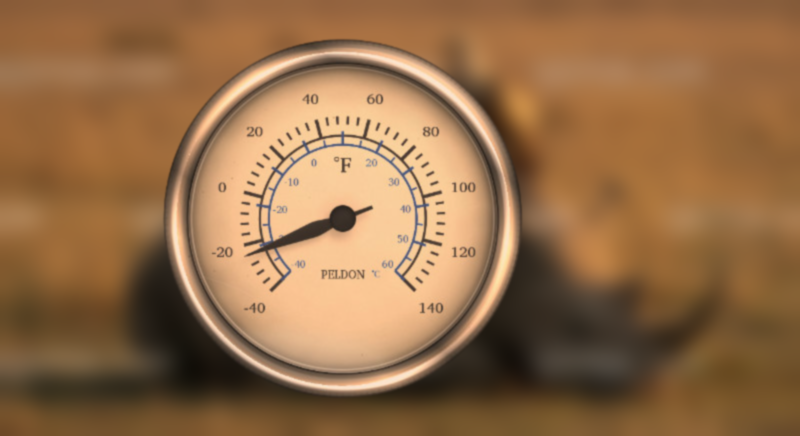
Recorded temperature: **-24** °F
